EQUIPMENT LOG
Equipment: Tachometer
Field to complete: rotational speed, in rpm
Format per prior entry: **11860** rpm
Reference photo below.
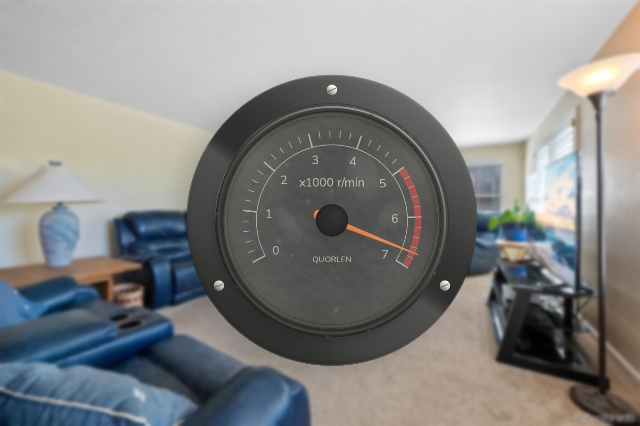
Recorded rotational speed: **6700** rpm
